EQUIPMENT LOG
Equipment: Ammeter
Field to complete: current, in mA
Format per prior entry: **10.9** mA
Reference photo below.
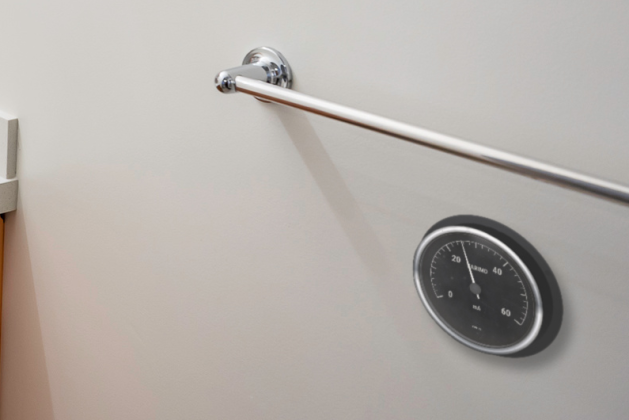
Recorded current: **26** mA
